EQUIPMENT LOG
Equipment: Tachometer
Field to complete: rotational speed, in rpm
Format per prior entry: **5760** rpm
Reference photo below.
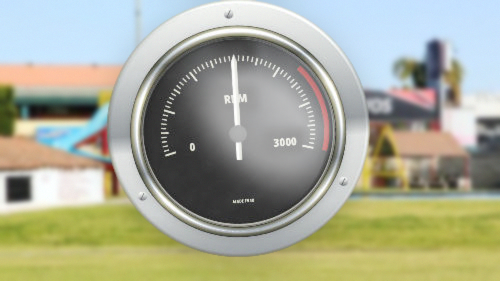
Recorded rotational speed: **1500** rpm
